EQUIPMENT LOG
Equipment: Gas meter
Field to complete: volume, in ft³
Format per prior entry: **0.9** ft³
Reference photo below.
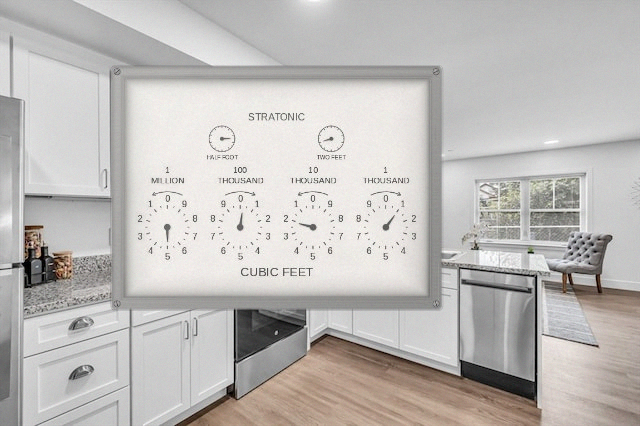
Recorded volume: **502100** ft³
